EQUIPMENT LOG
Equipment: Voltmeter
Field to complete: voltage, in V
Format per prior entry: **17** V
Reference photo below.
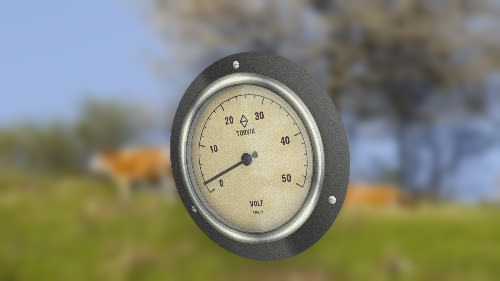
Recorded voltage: **2** V
